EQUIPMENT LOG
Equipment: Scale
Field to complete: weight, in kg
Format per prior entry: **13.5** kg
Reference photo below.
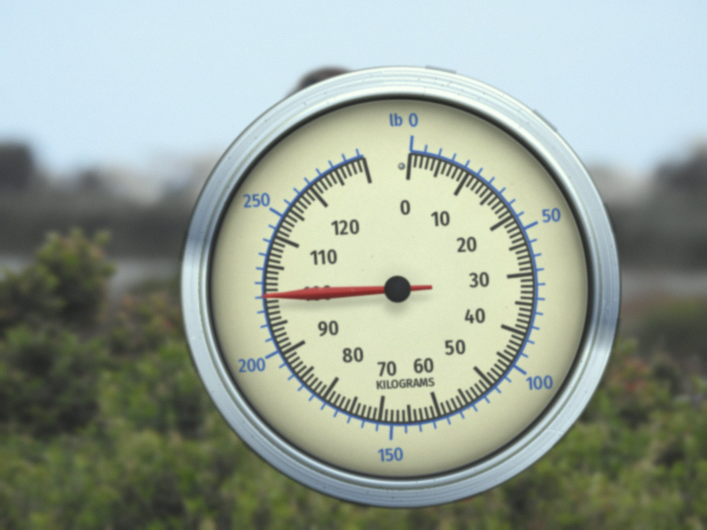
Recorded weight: **100** kg
